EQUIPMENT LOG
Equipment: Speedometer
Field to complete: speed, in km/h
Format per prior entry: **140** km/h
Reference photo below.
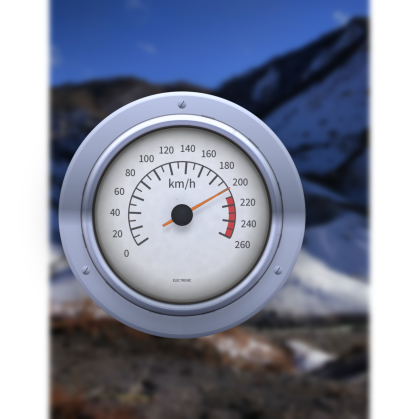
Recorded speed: **200** km/h
